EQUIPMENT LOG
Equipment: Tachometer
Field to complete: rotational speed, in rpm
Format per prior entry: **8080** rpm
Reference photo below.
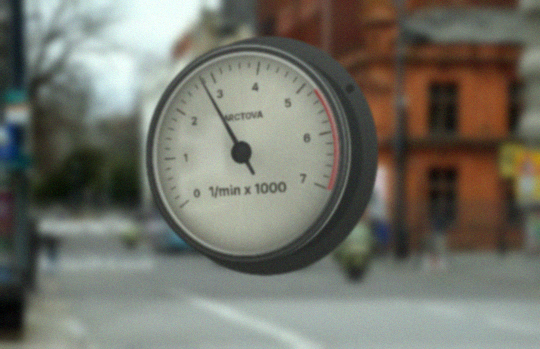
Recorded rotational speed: **2800** rpm
